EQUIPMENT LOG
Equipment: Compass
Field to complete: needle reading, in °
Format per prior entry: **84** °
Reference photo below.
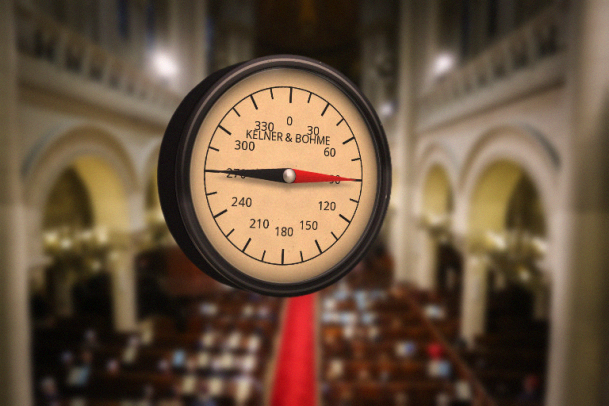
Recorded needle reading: **90** °
